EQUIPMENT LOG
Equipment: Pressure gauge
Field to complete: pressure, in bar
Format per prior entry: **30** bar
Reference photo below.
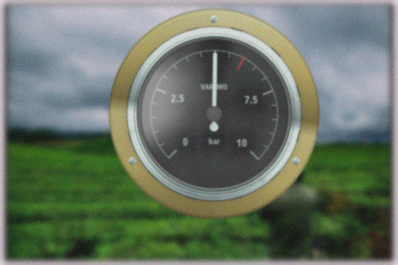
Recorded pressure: **5** bar
